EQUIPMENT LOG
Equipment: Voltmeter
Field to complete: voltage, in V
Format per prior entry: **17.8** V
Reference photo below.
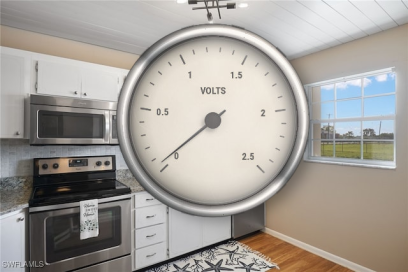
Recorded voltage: **0.05** V
